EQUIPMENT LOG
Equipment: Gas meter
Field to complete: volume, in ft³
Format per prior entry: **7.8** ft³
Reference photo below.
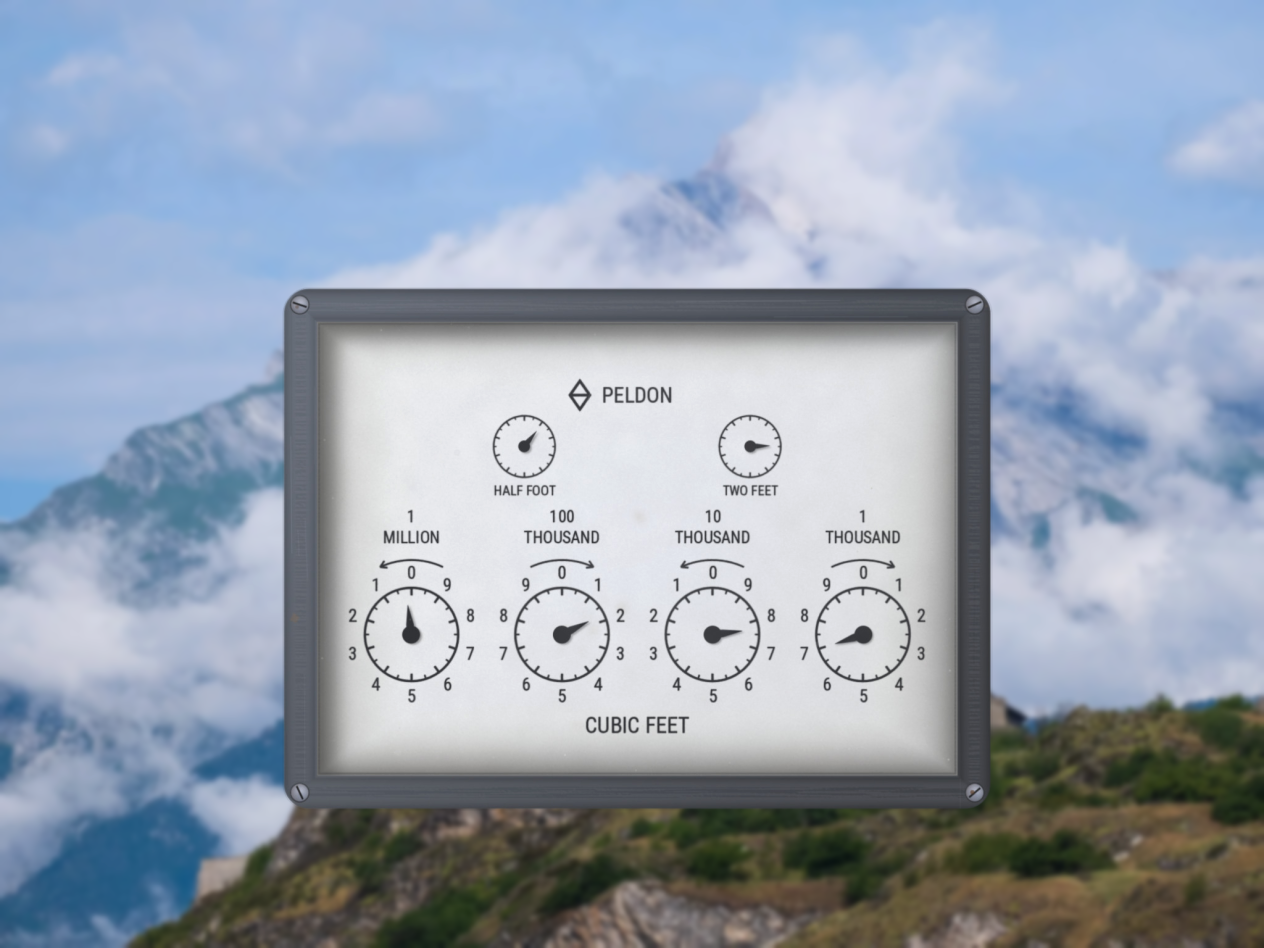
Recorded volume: **17700** ft³
